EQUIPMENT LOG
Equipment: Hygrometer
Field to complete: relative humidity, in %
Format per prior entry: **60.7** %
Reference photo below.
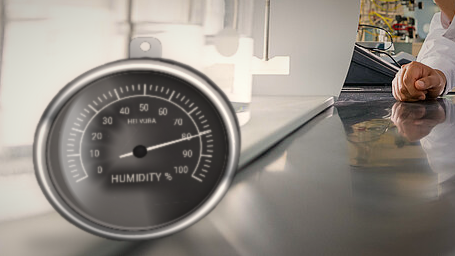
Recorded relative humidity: **80** %
